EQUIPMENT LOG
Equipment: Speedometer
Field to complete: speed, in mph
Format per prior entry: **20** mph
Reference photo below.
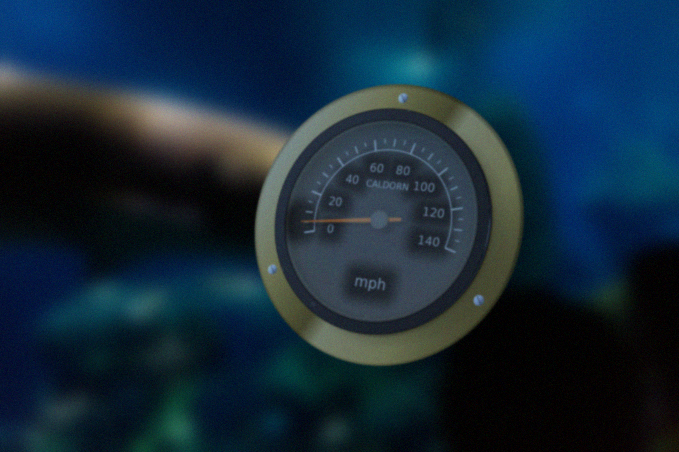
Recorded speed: **5** mph
